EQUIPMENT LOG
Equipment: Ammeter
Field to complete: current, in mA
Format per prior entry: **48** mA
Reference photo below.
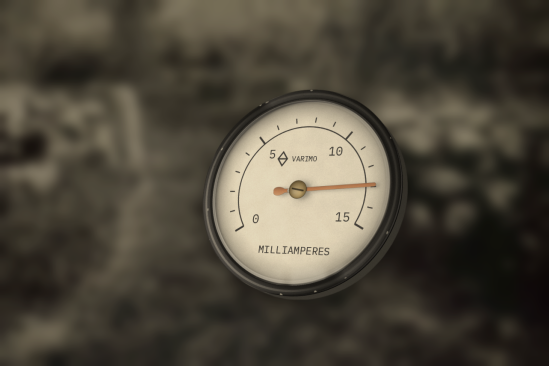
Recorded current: **13** mA
